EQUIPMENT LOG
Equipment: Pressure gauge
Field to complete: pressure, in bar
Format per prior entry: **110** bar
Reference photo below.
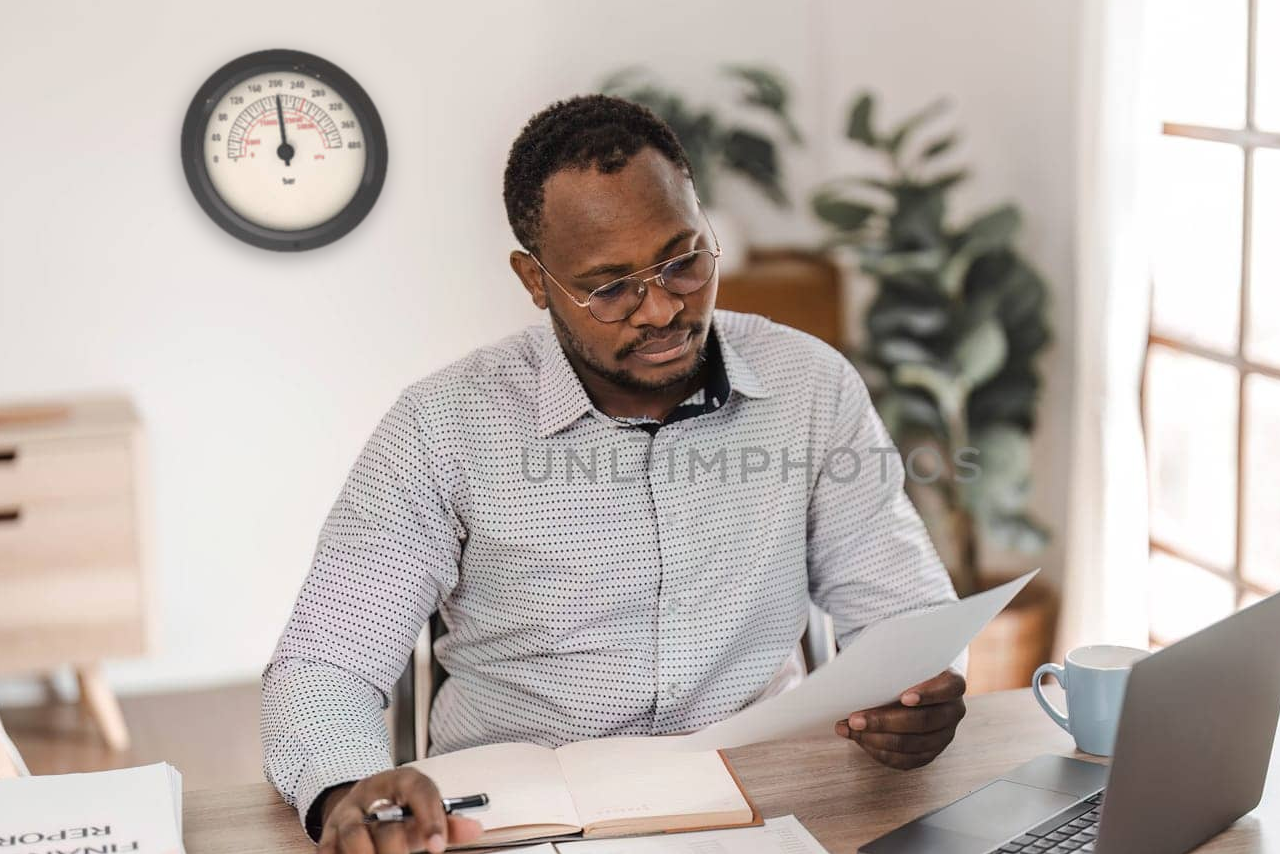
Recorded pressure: **200** bar
